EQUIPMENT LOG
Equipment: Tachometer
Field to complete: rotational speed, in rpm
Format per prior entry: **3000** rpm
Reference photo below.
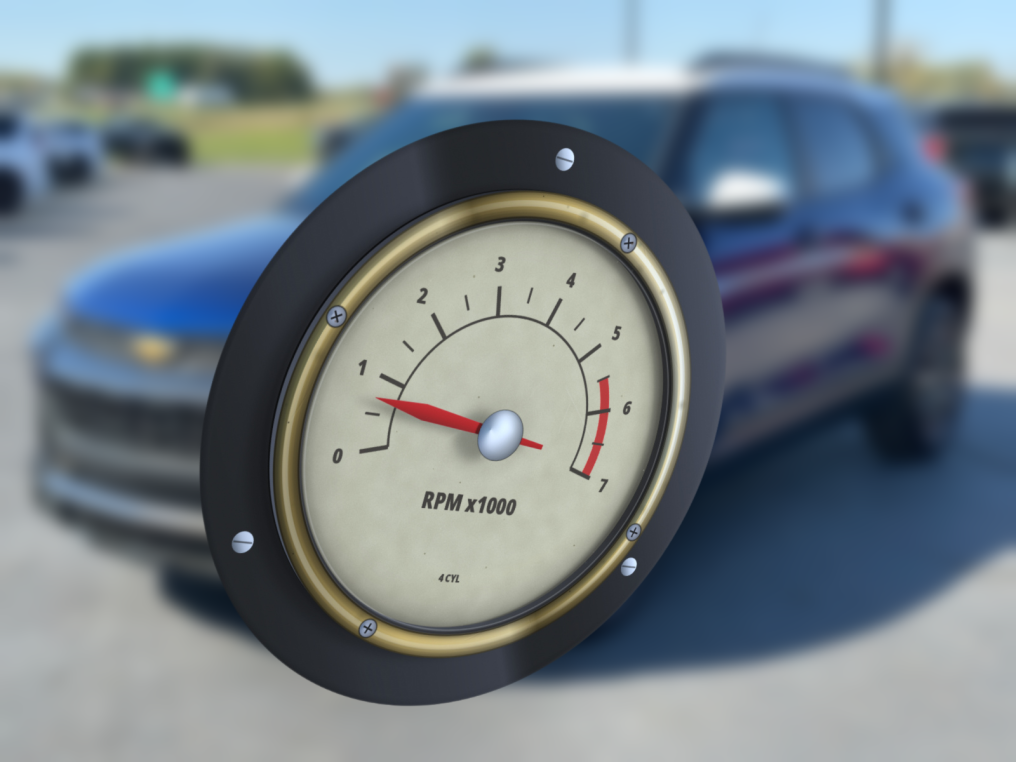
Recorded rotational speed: **750** rpm
